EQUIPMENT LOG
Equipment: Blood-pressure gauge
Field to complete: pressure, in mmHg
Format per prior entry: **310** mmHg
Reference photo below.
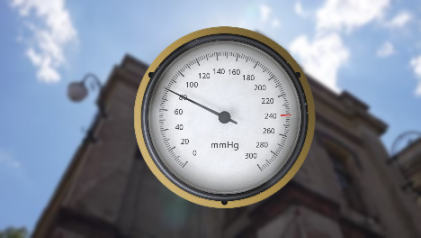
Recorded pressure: **80** mmHg
